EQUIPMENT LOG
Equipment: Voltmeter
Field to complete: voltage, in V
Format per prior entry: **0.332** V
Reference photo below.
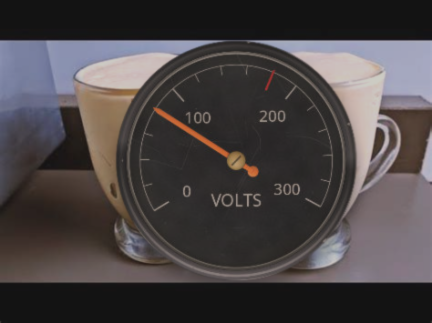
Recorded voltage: **80** V
